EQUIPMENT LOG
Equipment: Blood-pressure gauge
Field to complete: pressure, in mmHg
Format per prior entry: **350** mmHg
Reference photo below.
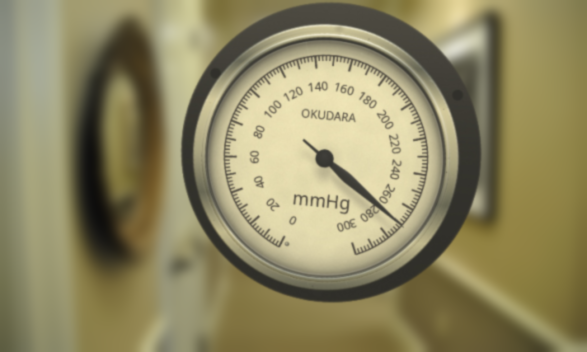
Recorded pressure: **270** mmHg
